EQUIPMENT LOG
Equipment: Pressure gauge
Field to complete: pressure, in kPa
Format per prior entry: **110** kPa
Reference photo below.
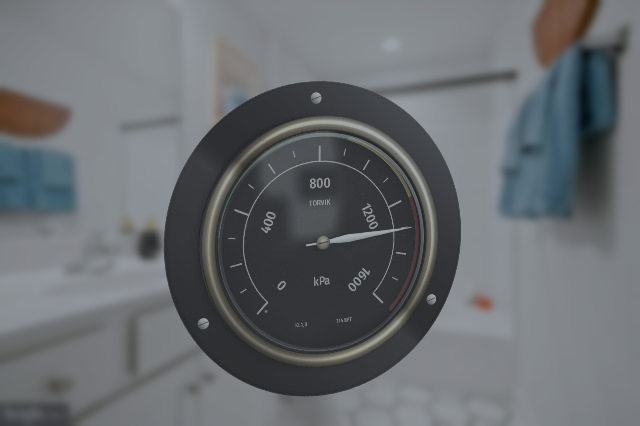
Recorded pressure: **1300** kPa
